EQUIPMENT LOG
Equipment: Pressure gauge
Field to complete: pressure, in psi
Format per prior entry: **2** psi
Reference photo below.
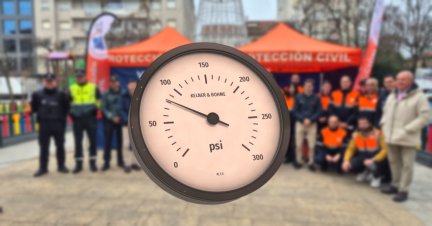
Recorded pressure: **80** psi
